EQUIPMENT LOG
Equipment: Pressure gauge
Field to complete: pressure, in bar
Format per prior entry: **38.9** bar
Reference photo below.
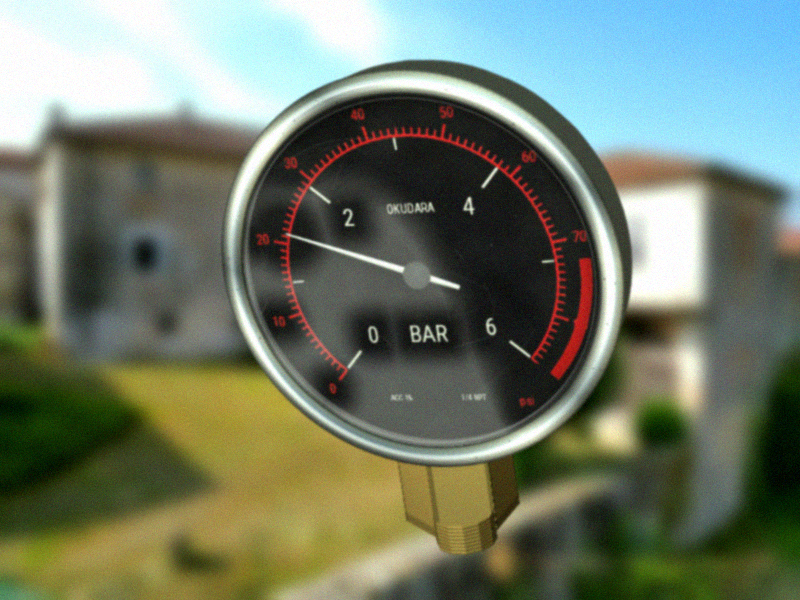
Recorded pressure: **1.5** bar
